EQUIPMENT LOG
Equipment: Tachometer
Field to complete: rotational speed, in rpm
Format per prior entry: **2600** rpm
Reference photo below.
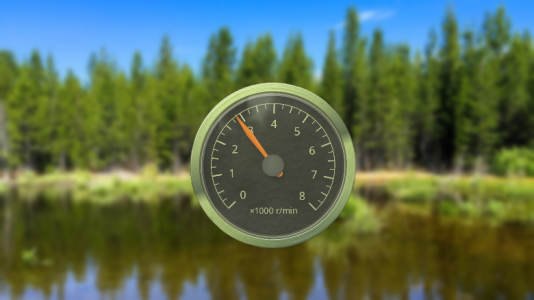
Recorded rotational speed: **2875** rpm
